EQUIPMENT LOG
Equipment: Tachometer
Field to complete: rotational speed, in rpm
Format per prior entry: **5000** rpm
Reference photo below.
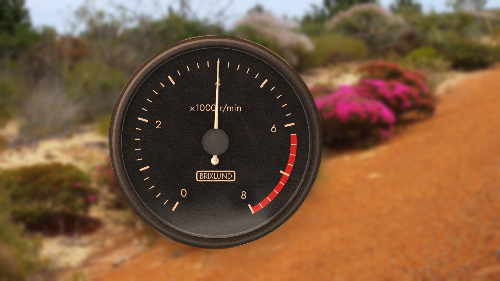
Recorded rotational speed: **4000** rpm
